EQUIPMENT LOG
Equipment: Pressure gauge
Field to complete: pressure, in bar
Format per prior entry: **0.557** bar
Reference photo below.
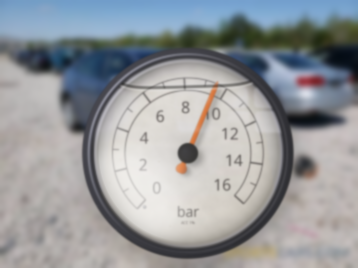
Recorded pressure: **9.5** bar
